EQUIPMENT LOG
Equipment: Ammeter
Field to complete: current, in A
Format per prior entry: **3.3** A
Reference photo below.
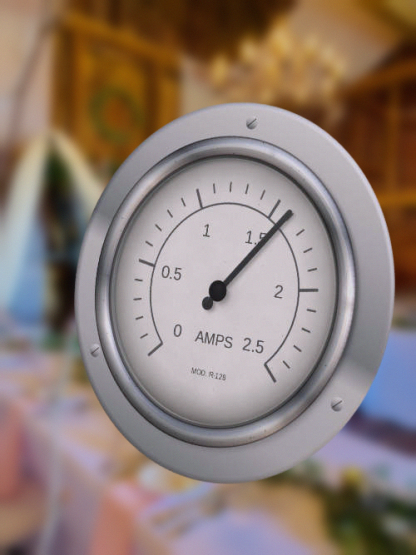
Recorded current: **1.6** A
